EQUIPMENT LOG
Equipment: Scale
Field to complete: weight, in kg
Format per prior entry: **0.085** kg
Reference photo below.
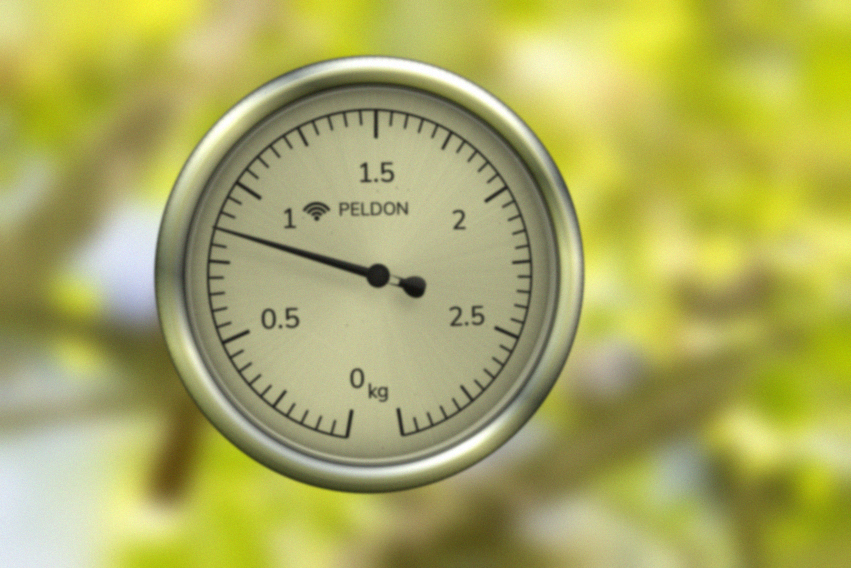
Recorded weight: **0.85** kg
